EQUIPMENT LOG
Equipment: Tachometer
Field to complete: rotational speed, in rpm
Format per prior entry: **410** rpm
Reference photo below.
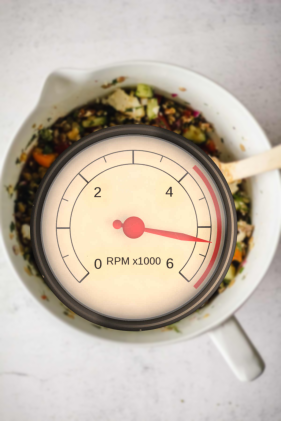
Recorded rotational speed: **5250** rpm
